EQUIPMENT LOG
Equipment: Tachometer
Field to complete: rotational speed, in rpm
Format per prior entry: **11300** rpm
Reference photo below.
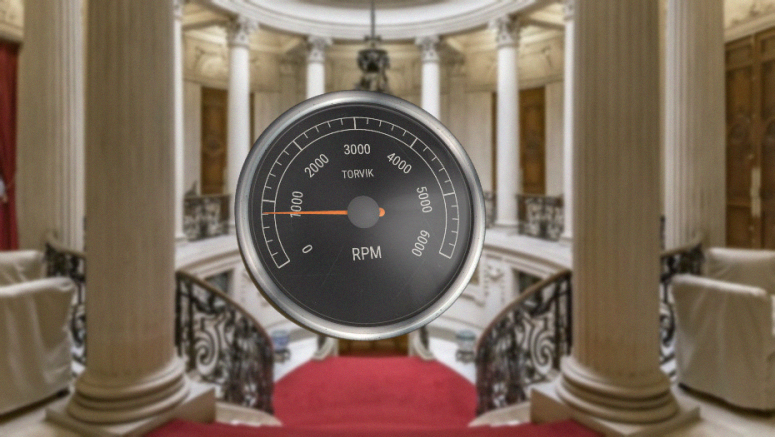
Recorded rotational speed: **800** rpm
